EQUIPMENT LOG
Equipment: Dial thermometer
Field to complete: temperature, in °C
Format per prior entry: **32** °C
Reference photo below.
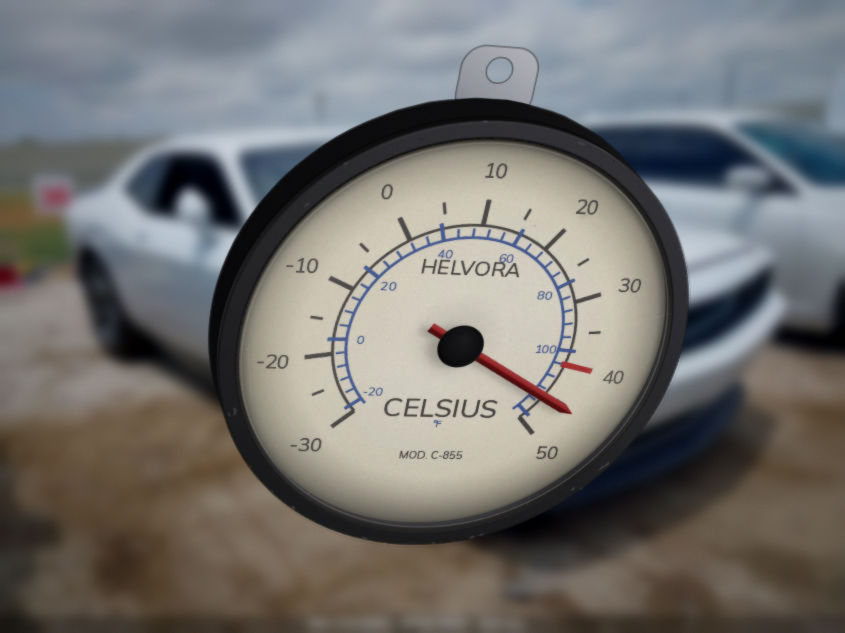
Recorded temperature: **45** °C
